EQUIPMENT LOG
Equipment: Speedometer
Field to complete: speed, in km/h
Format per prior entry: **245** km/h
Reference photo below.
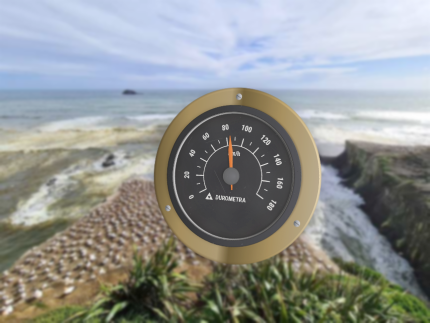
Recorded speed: **85** km/h
